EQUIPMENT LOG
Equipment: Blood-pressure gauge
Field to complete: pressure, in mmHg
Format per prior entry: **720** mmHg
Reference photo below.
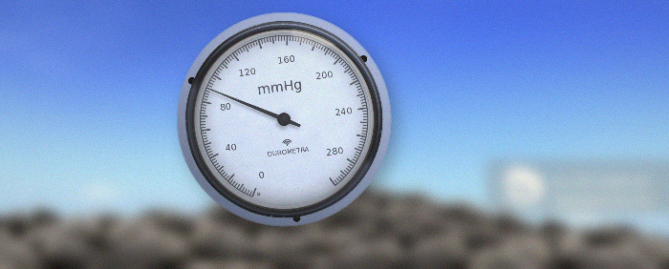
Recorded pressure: **90** mmHg
